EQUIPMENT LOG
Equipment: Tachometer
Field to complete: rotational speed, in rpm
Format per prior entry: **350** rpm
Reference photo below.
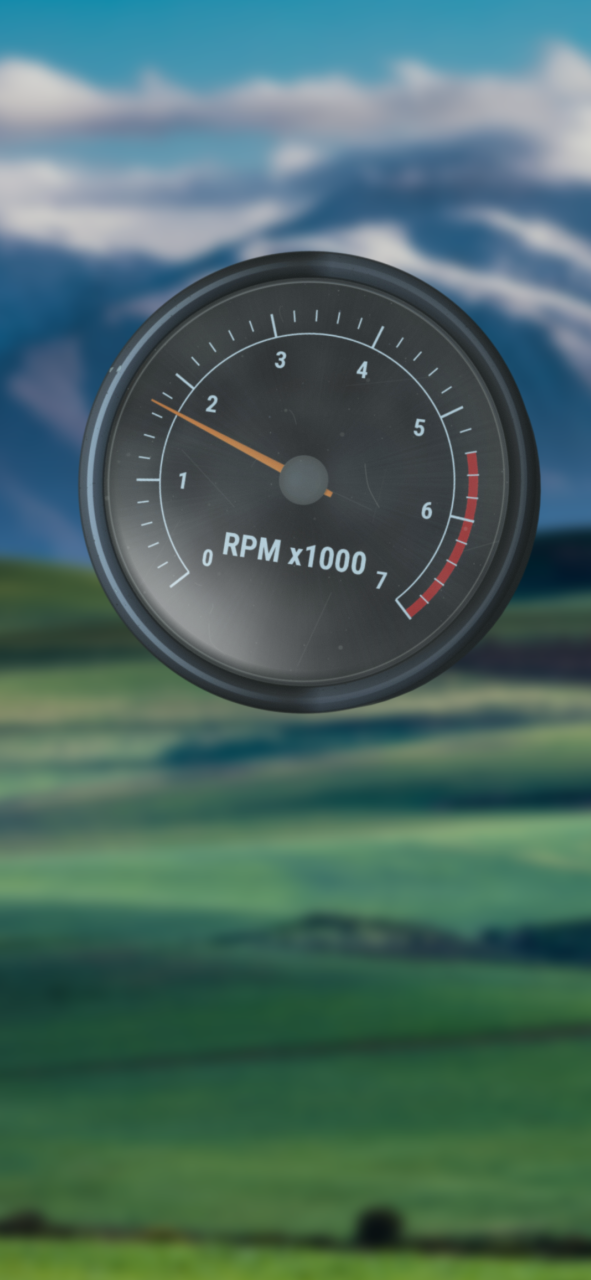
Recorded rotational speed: **1700** rpm
